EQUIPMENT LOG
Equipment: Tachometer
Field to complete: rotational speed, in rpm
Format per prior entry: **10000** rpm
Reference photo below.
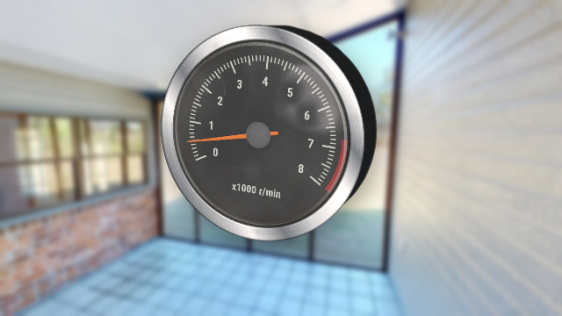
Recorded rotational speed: **500** rpm
